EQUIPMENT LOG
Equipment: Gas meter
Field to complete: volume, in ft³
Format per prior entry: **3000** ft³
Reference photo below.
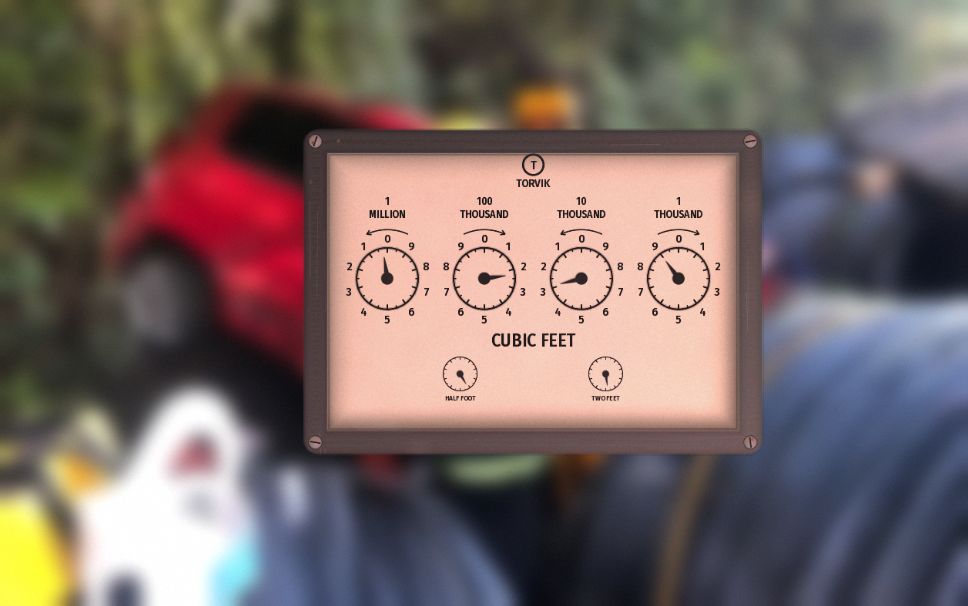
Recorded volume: **22900** ft³
